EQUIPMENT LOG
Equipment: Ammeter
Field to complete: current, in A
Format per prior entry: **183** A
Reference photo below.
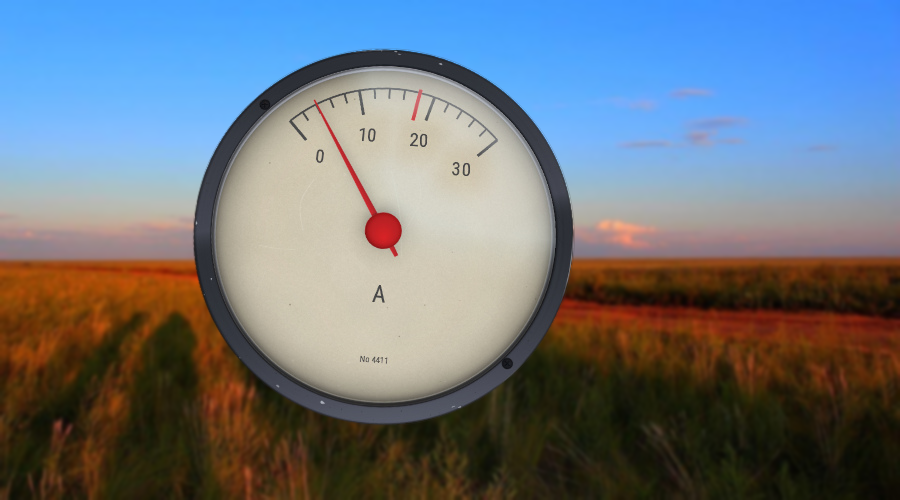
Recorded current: **4** A
